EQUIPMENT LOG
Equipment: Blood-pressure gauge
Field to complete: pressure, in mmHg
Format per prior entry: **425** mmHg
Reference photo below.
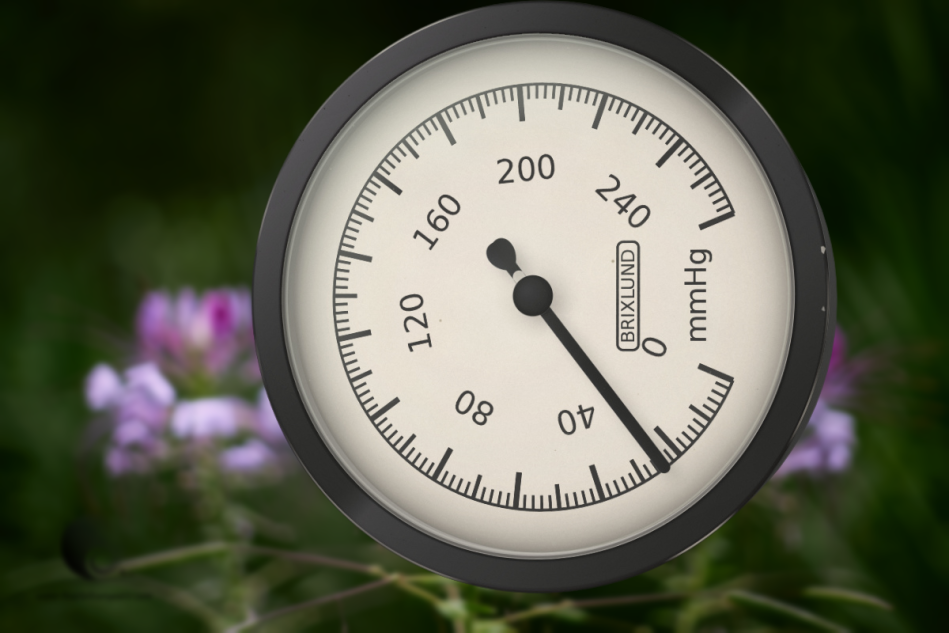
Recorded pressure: **24** mmHg
